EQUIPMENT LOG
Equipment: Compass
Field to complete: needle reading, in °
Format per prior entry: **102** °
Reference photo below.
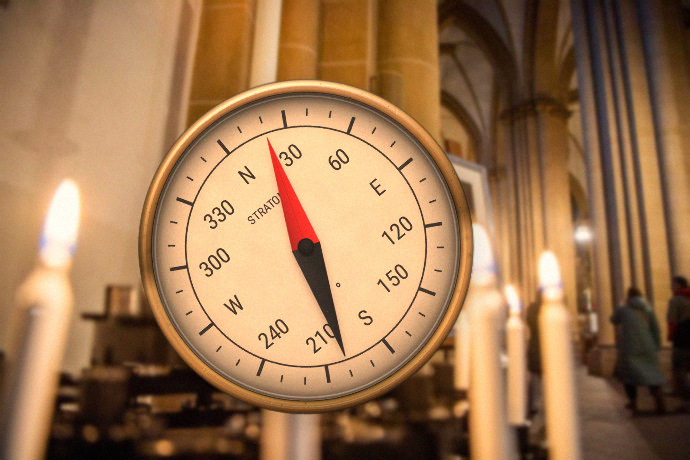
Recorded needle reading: **20** °
